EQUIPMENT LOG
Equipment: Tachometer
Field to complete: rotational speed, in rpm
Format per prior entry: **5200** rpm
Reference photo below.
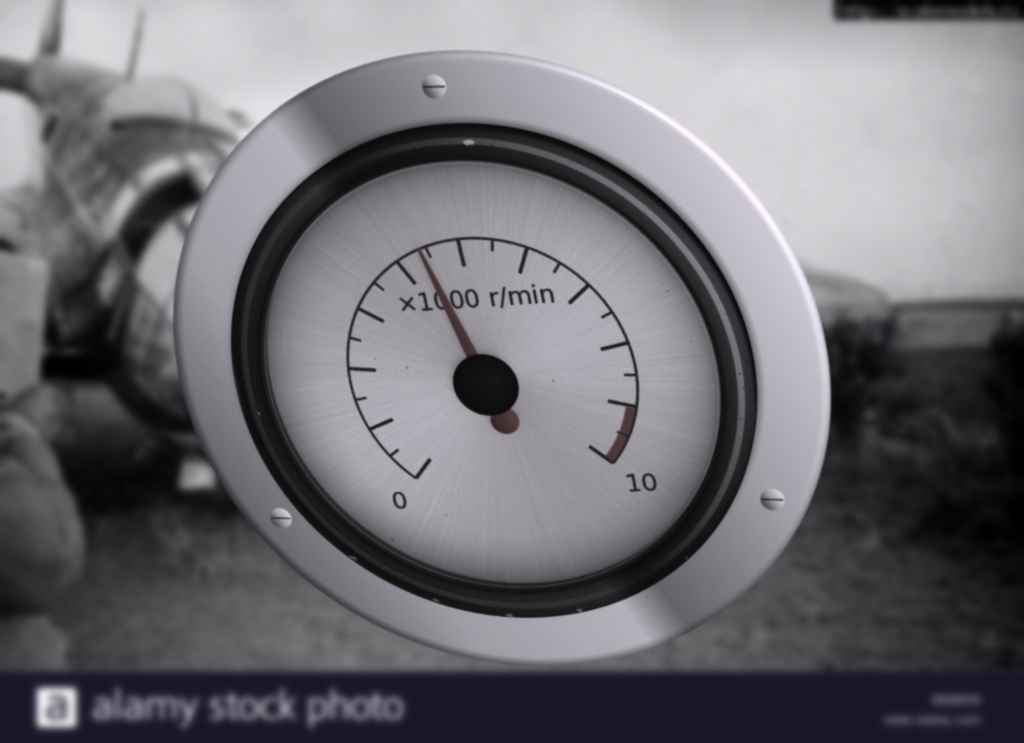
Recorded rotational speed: **4500** rpm
